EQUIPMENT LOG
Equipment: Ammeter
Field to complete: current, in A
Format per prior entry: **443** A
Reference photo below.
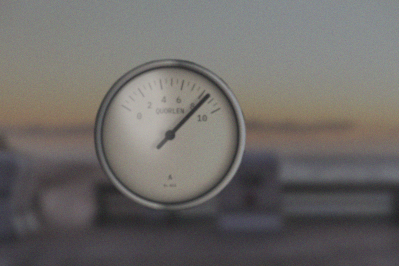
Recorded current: **8.5** A
